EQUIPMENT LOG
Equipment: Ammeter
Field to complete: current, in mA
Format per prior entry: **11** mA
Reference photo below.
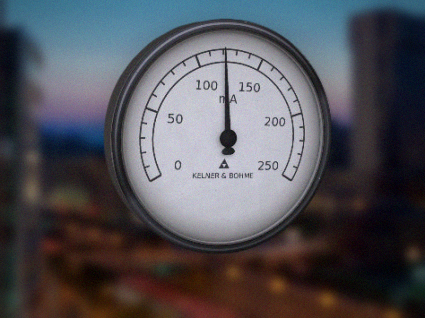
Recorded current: **120** mA
